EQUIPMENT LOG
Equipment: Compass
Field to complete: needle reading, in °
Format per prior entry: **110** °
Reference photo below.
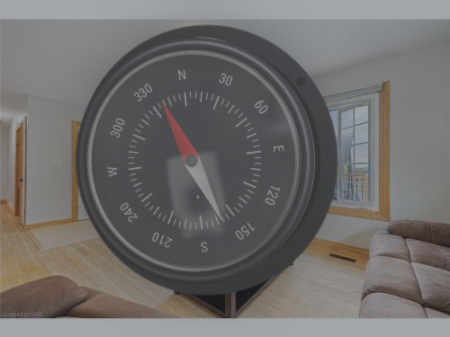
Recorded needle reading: **340** °
